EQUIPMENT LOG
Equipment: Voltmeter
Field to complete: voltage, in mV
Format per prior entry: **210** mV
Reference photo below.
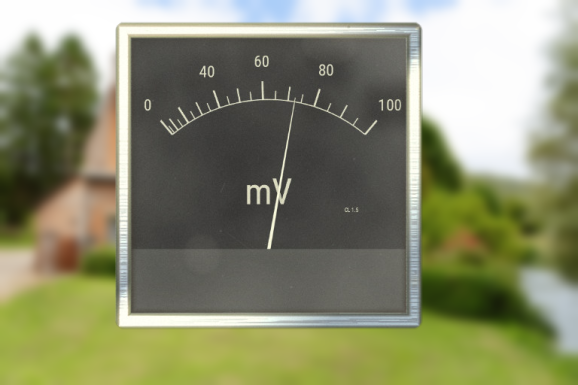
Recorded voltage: **72.5** mV
